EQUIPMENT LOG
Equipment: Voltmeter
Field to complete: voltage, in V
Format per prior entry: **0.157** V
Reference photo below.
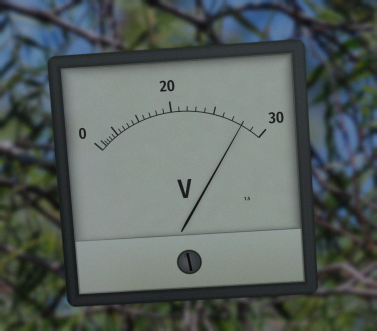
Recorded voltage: **28** V
